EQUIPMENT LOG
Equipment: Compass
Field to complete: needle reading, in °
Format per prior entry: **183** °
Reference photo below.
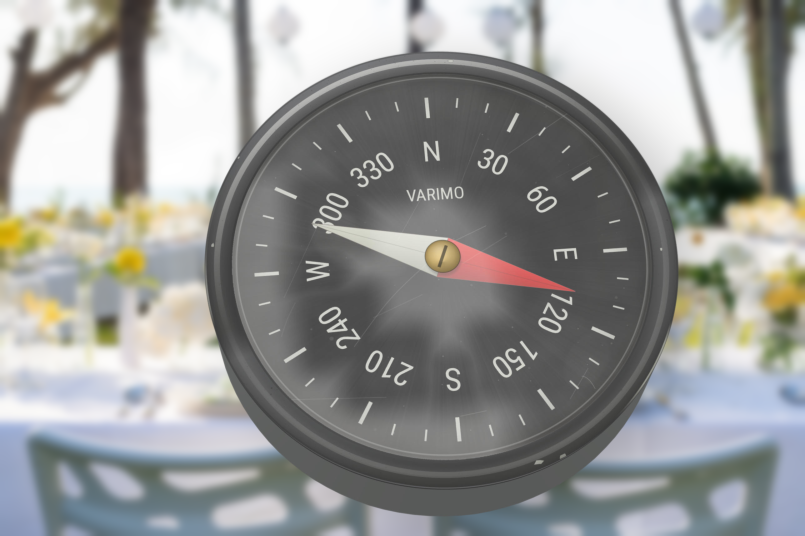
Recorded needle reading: **110** °
